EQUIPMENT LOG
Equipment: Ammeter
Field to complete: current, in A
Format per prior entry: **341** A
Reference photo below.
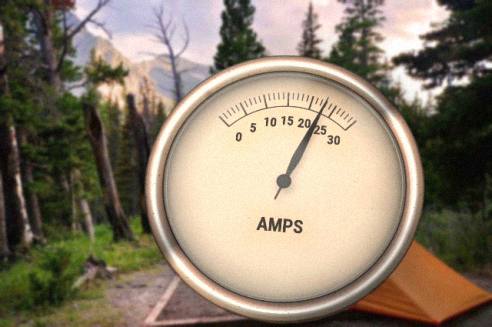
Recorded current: **23** A
